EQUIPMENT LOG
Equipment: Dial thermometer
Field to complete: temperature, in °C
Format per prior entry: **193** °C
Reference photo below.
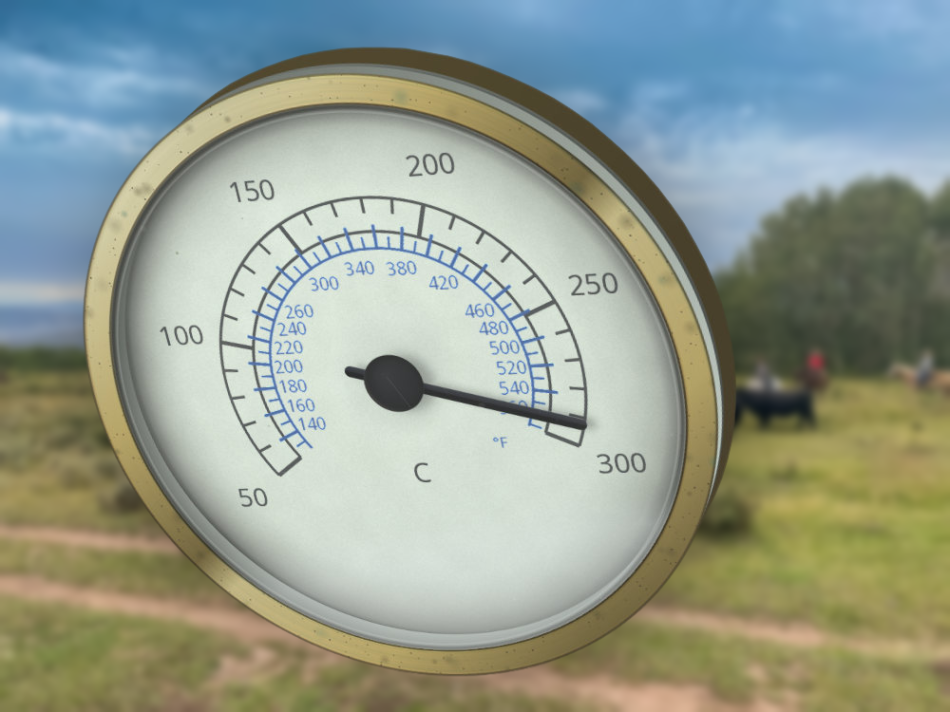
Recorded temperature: **290** °C
